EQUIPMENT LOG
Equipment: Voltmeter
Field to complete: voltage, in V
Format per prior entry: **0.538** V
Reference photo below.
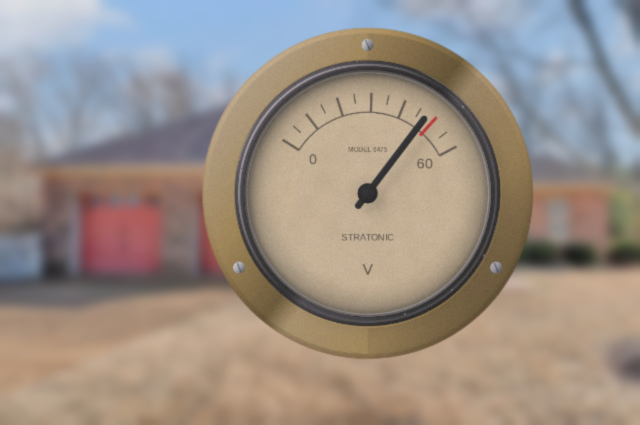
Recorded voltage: **47.5** V
